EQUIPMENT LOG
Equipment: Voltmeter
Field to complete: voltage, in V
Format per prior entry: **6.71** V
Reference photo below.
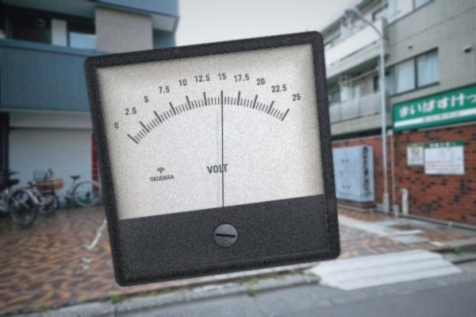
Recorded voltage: **15** V
